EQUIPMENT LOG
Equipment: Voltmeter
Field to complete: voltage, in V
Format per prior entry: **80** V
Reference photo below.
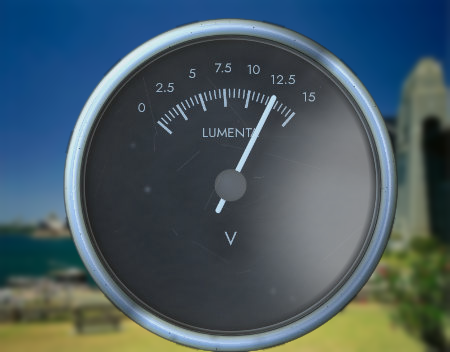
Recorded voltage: **12.5** V
